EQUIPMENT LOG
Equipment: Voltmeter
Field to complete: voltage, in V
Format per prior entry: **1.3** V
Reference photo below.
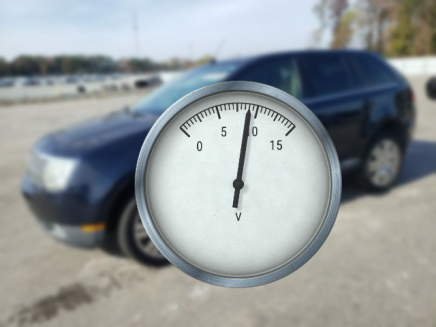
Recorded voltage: **9** V
